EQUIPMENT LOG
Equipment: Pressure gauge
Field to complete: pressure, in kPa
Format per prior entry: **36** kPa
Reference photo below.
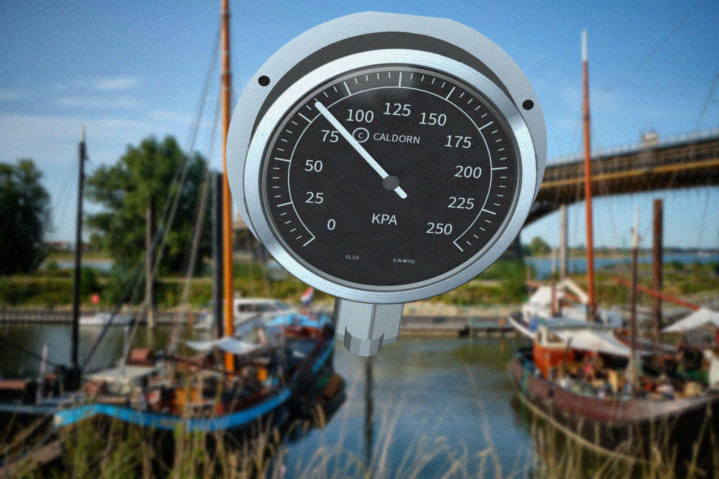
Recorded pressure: **85** kPa
